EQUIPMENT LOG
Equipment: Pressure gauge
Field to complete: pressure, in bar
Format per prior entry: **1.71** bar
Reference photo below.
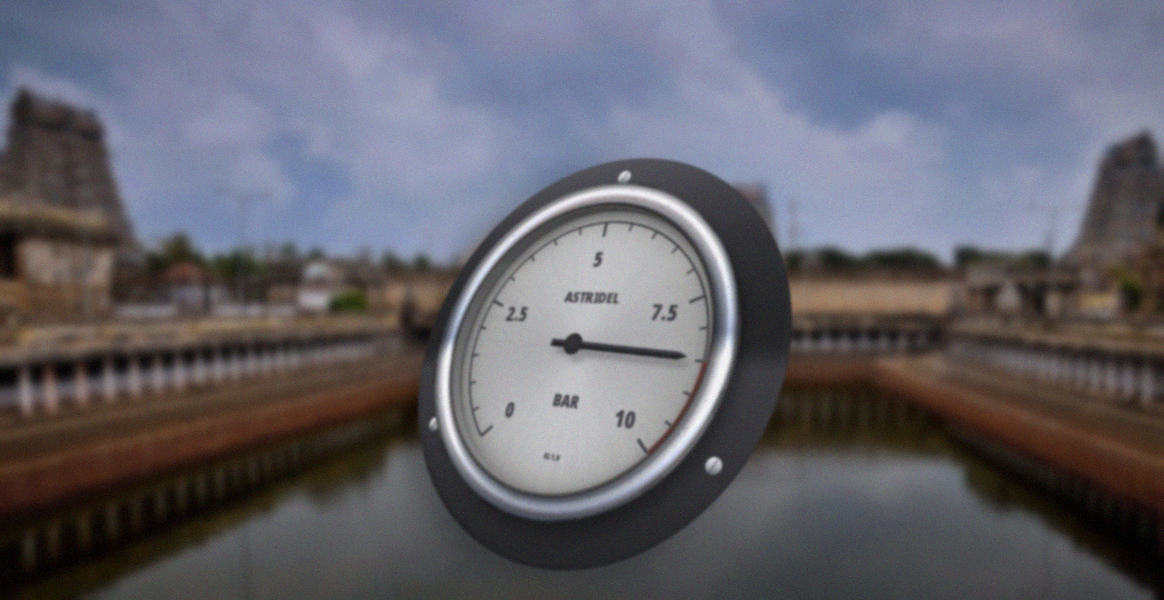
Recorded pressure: **8.5** bar
